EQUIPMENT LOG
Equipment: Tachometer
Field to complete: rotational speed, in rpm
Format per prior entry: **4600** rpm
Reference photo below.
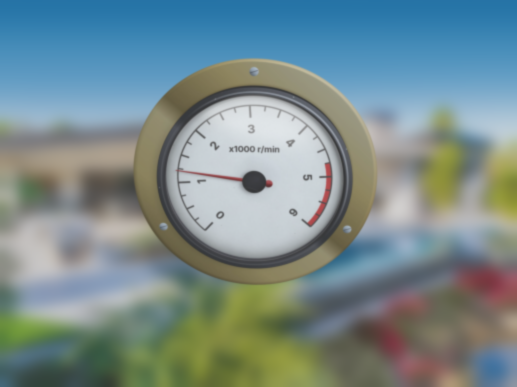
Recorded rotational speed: **1250** rpm
